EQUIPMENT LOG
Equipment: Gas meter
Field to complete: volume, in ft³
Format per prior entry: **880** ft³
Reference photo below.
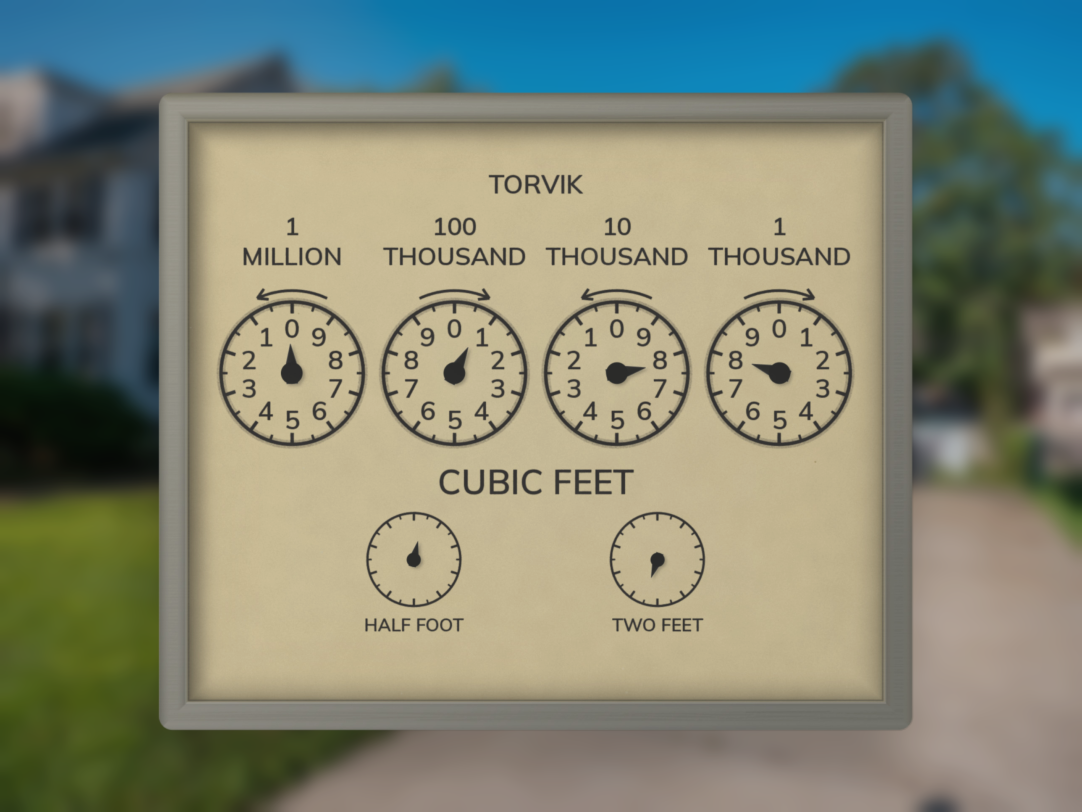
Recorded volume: **7800** ft³
